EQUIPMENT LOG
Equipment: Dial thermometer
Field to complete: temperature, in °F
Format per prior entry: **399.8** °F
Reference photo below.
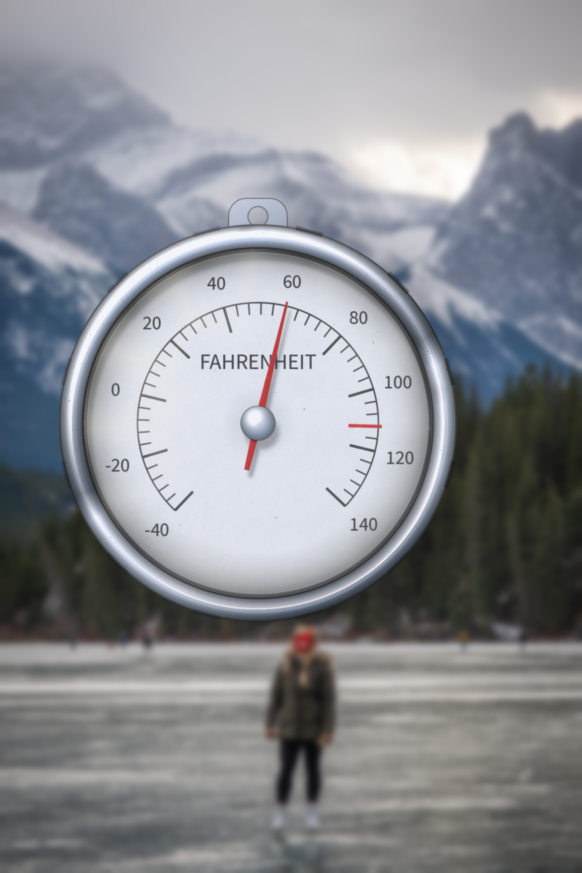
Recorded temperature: **60** °F
